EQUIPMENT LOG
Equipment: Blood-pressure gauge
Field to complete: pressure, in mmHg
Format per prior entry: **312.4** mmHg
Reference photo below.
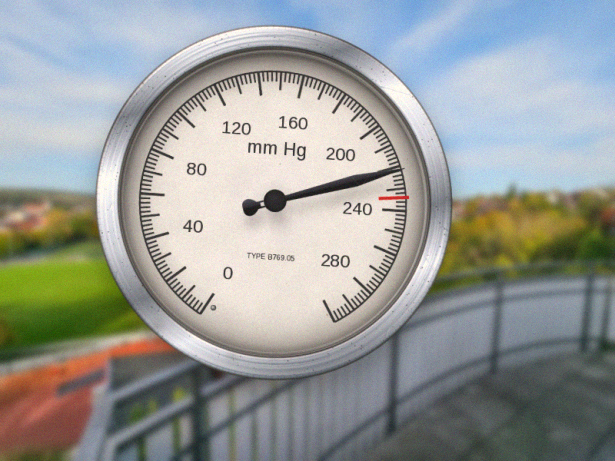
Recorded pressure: **222** mmHg
